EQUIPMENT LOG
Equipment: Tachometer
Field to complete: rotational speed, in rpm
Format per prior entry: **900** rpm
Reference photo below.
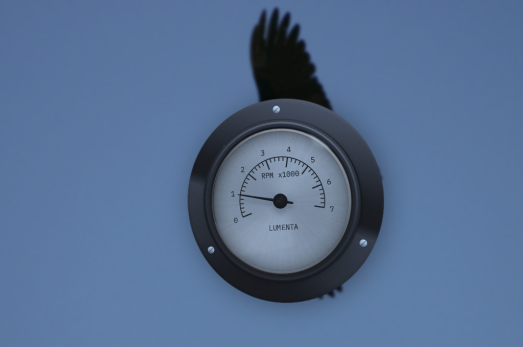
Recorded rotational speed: **1000** rpm
